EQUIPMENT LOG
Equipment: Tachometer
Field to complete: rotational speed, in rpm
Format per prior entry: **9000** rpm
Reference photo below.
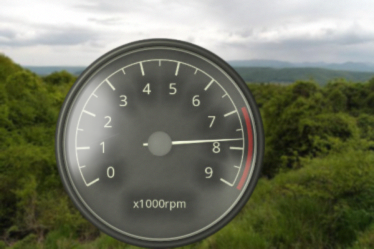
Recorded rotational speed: **7750** rpm
